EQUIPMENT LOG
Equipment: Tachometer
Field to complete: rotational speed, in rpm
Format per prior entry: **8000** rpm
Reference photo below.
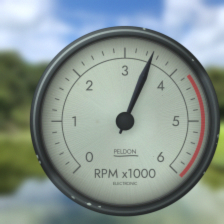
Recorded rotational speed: **3500** rpm
